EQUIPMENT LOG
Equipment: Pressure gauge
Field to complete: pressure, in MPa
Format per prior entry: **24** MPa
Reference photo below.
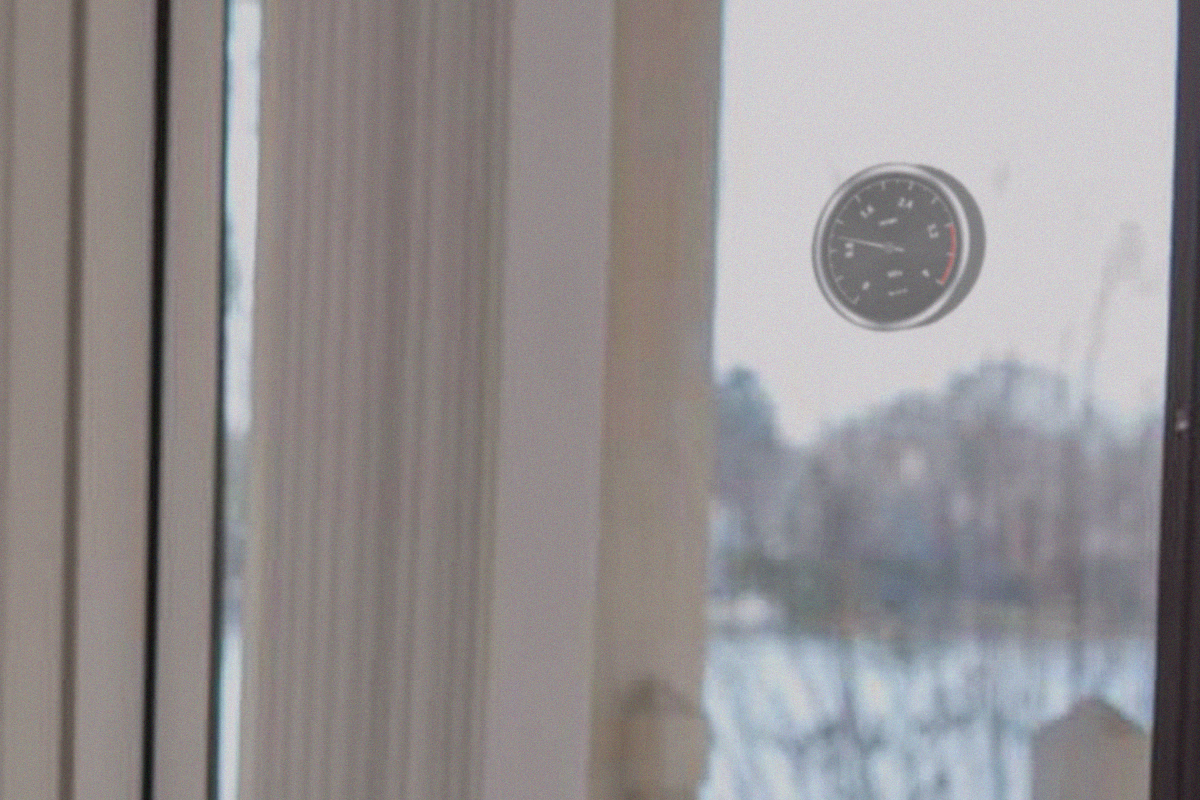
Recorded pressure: **1** MPa
